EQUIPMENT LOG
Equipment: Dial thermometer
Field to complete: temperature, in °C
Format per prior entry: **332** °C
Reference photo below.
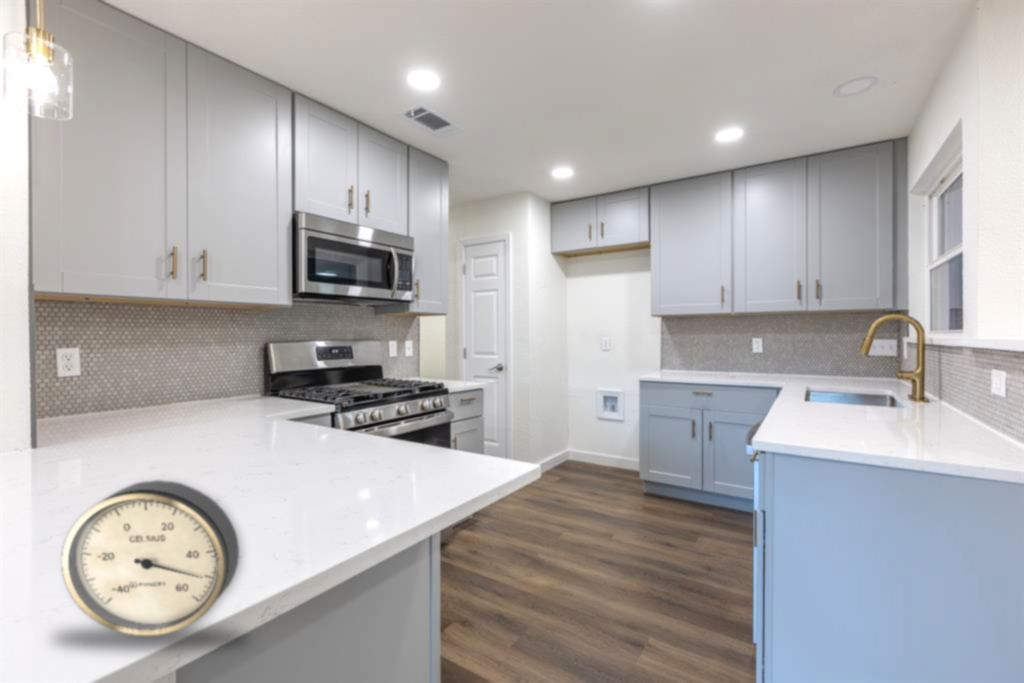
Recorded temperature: **50** °C
